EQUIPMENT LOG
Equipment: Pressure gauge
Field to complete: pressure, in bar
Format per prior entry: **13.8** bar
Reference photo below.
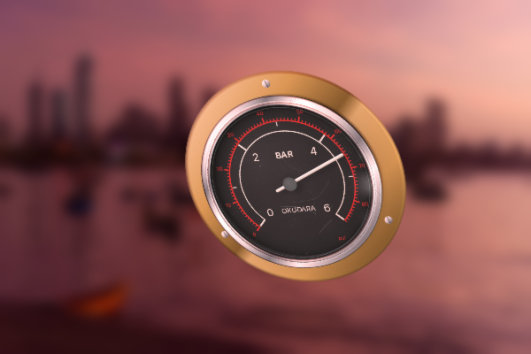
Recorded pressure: **4.5** bar
